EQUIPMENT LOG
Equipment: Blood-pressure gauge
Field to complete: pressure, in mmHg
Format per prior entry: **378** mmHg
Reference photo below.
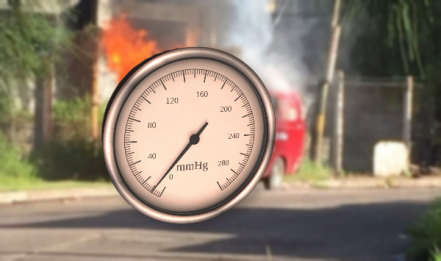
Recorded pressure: **10** mmHg
